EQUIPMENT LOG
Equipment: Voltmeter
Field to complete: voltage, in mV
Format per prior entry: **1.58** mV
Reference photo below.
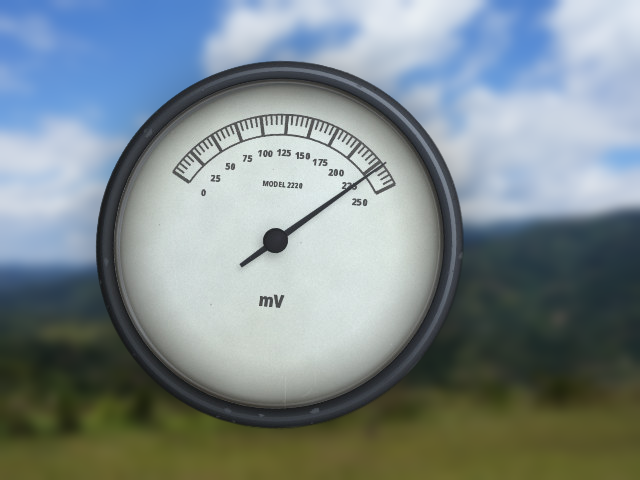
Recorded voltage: **230** mV
